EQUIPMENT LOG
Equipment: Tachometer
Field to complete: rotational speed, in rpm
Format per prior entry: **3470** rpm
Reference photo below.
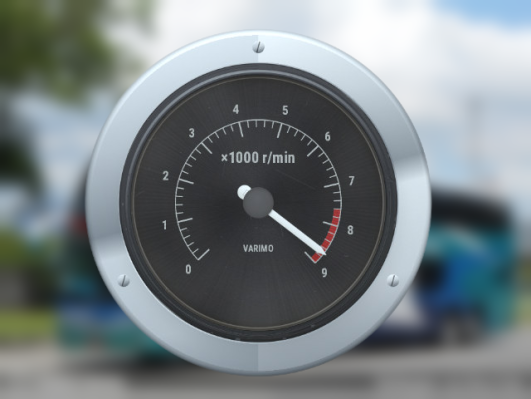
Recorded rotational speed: **8700** rpm
